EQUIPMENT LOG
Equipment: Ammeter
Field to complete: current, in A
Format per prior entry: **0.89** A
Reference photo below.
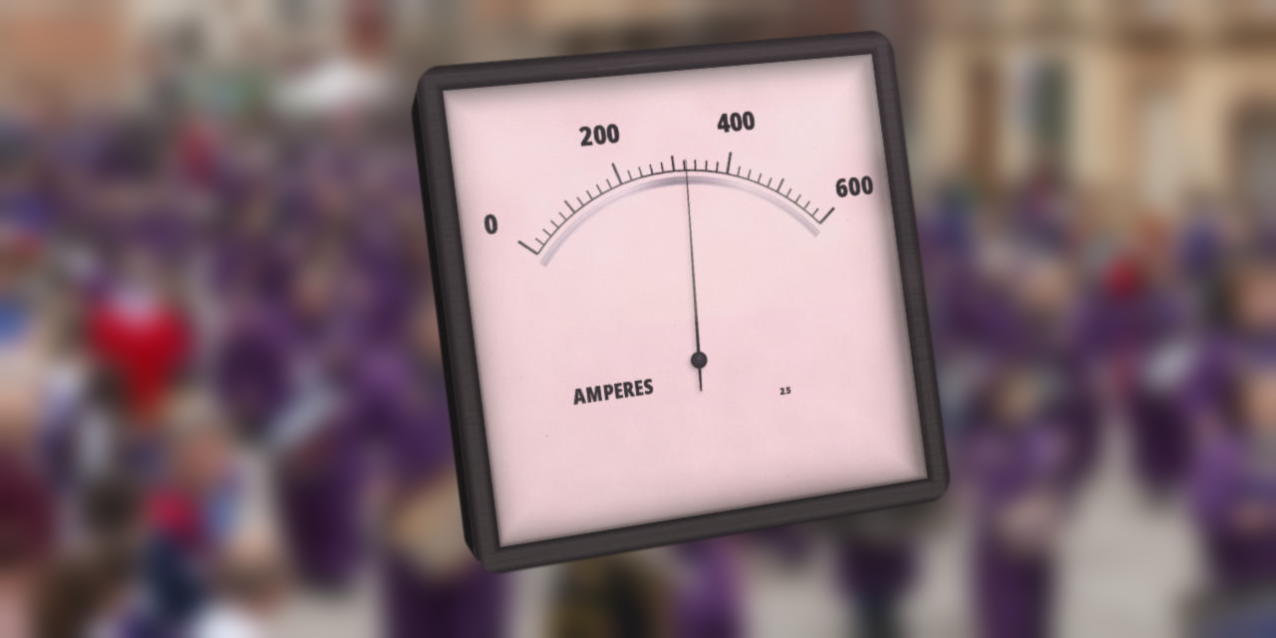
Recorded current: **320** A
